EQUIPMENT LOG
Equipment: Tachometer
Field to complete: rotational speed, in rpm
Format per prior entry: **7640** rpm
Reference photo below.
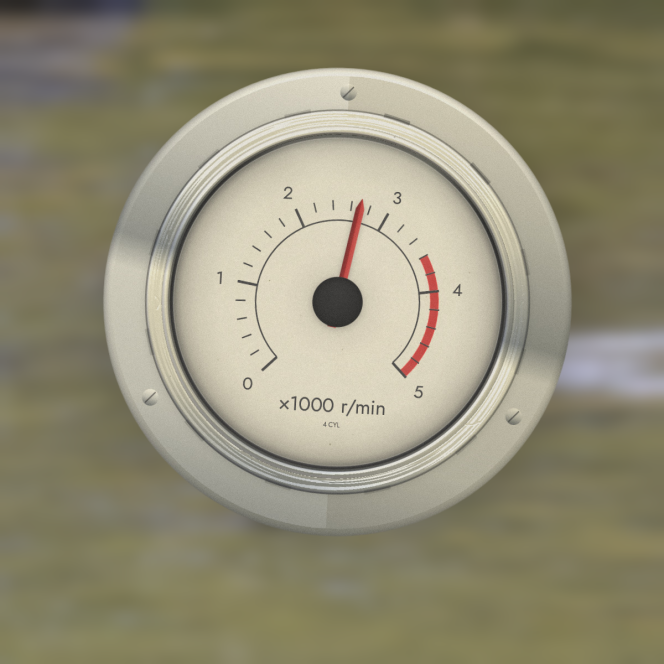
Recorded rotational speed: **2700** rpm
